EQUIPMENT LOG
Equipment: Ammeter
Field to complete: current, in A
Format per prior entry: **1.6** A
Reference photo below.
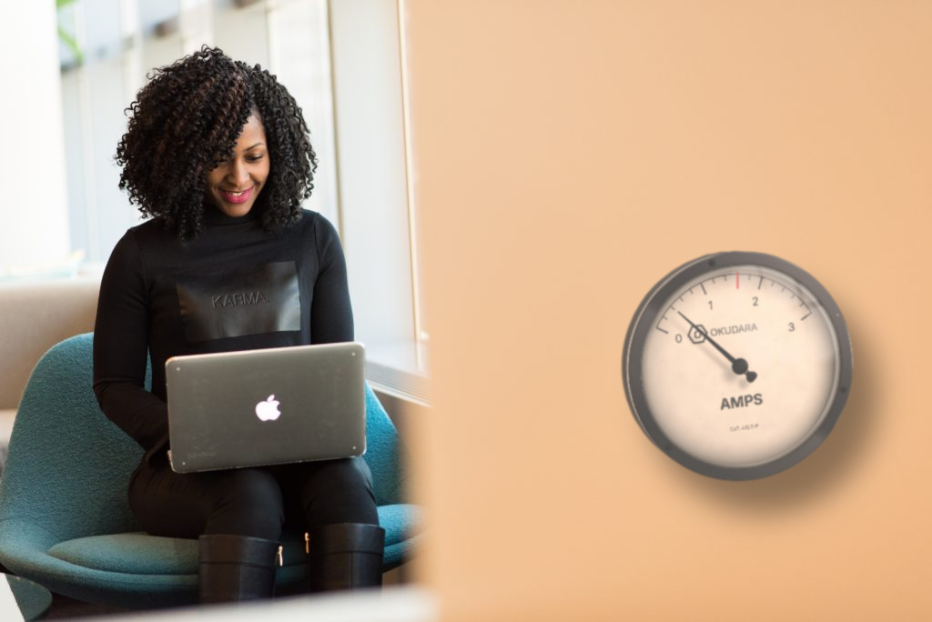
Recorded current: **0.4** A
